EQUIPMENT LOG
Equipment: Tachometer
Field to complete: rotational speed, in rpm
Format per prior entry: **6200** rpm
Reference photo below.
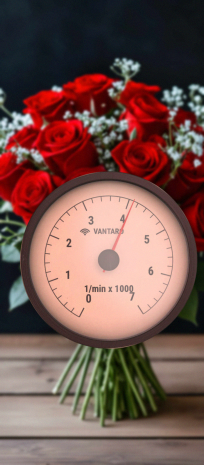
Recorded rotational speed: **4100** rpm
